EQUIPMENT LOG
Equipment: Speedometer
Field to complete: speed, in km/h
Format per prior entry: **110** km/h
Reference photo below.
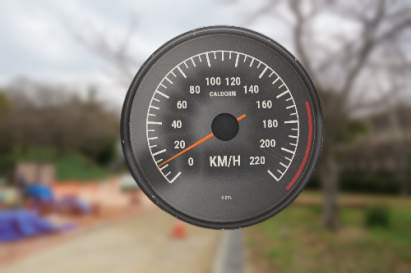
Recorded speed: **12.5** km/h
